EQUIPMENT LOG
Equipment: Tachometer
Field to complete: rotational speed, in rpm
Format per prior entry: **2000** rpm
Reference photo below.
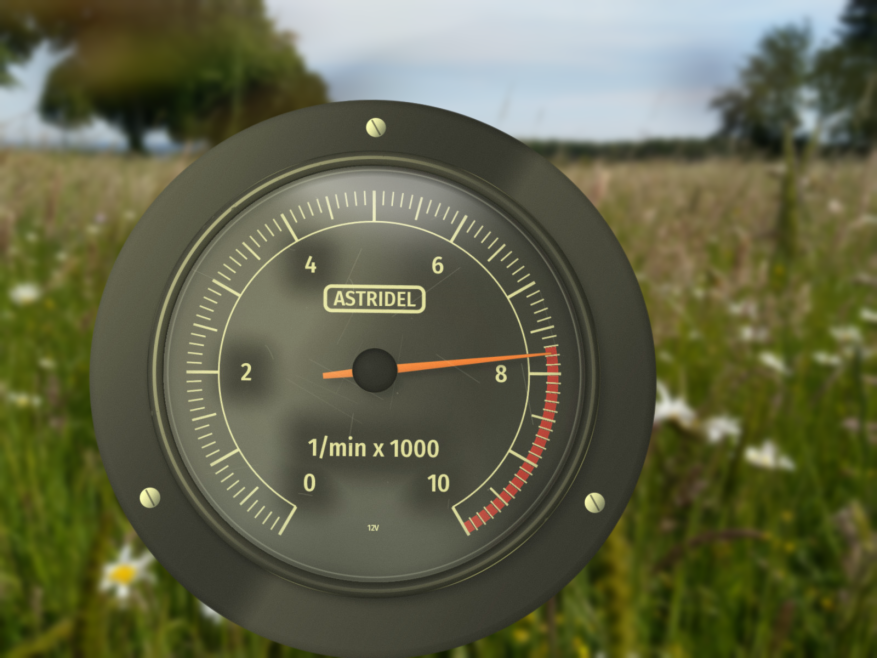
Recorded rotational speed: **7800** rpm
